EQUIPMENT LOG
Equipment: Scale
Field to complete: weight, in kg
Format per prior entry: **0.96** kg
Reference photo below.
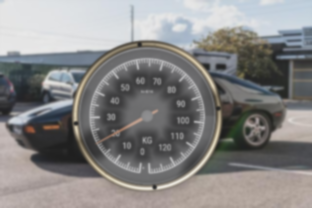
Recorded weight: **20** kg
